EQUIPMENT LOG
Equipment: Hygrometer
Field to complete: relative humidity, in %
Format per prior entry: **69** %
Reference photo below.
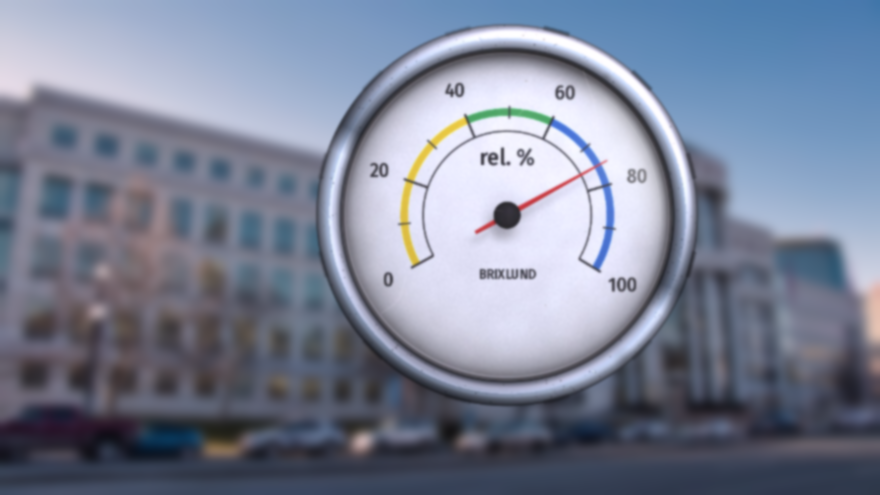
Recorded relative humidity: **75** %
